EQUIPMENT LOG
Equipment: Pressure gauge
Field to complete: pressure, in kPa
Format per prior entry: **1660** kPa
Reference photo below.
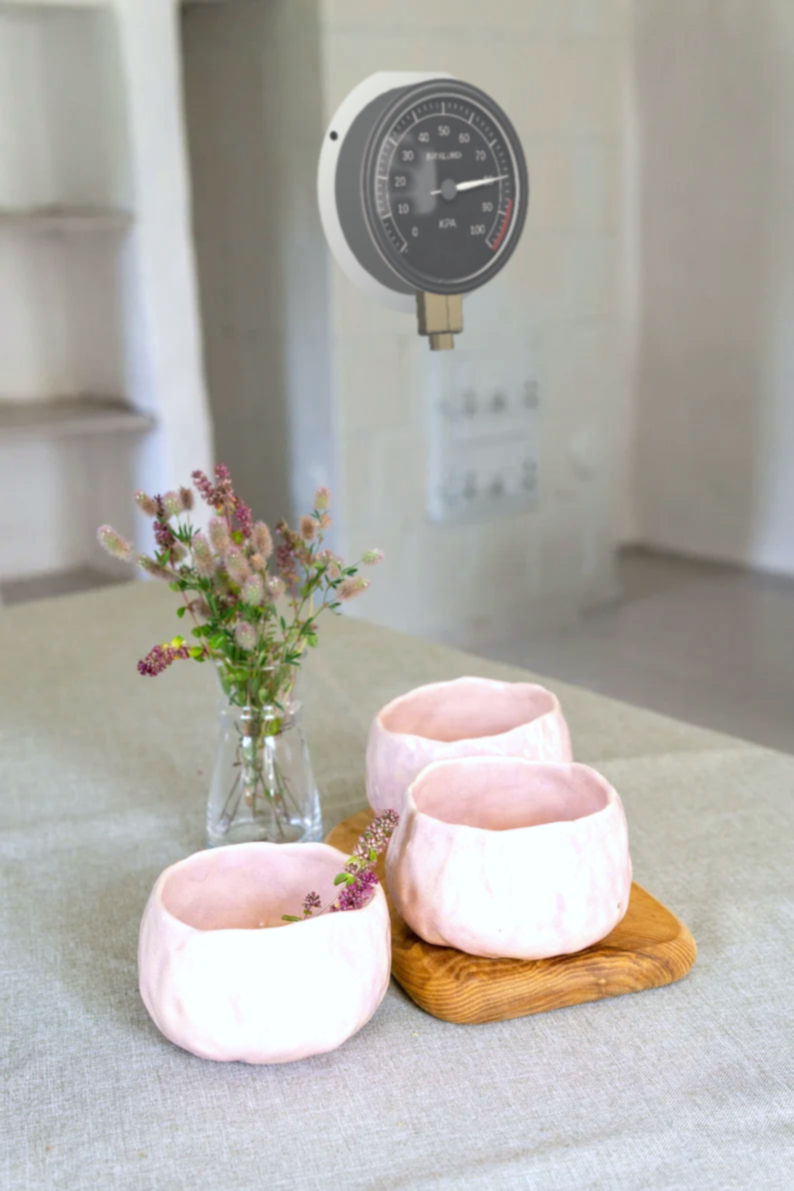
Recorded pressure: **80** kPa
